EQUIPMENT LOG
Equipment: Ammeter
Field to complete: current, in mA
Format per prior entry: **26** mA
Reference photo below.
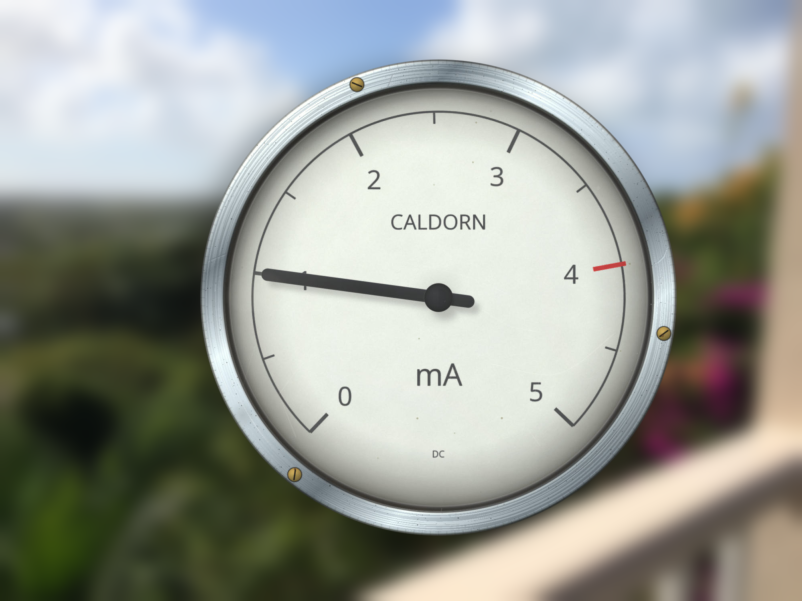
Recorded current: **1** mA
